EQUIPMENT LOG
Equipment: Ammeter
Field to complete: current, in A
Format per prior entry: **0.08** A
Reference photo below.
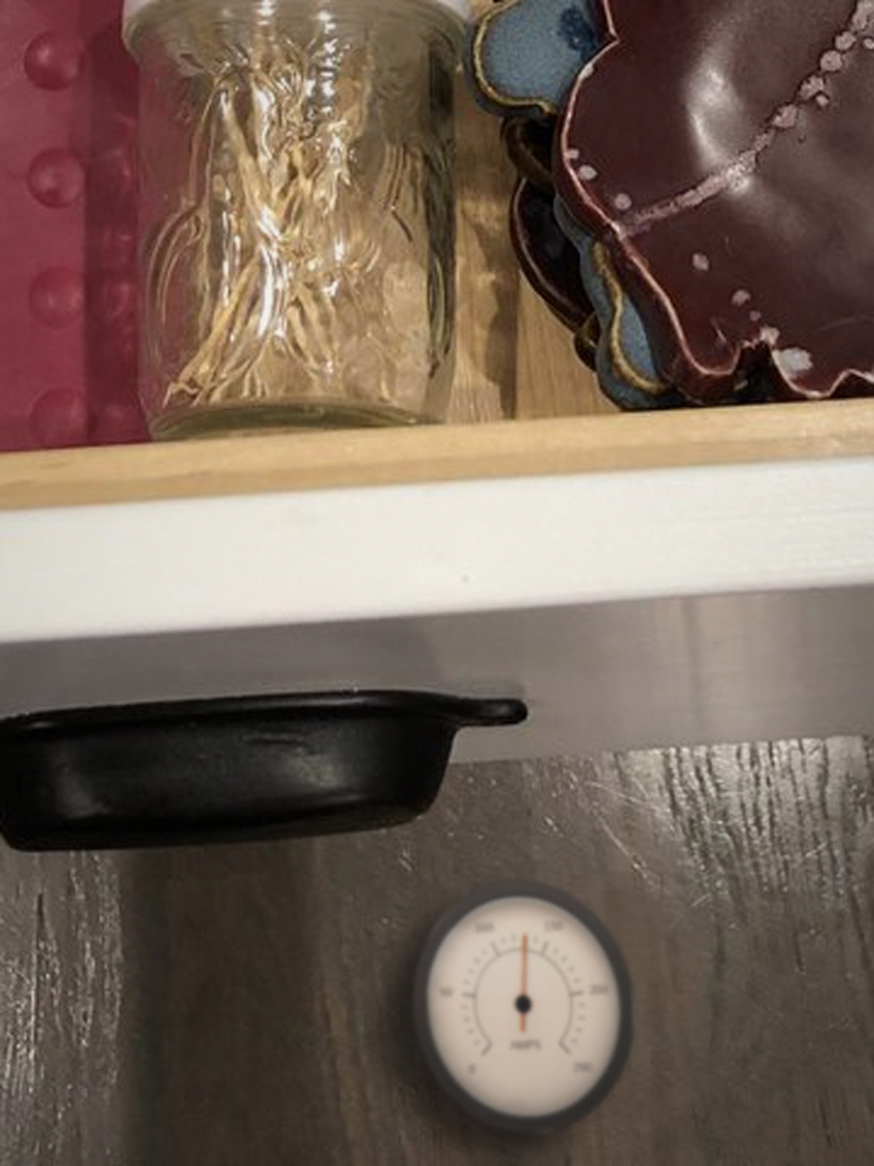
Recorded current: **130** A
